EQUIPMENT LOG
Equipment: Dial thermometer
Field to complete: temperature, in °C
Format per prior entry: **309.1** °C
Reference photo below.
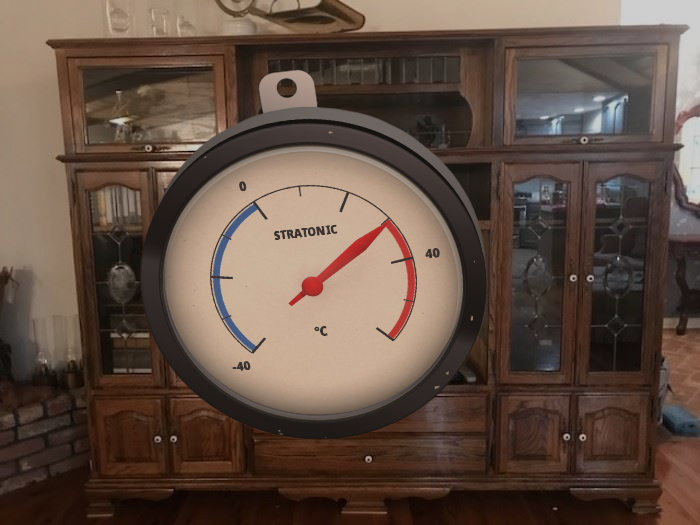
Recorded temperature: **30** °C
